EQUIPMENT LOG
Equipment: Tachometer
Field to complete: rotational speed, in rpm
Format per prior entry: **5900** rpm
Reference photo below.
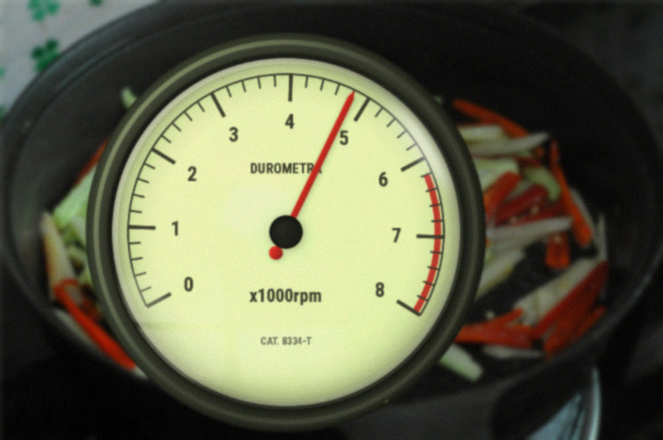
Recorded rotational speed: **4800** rpm
